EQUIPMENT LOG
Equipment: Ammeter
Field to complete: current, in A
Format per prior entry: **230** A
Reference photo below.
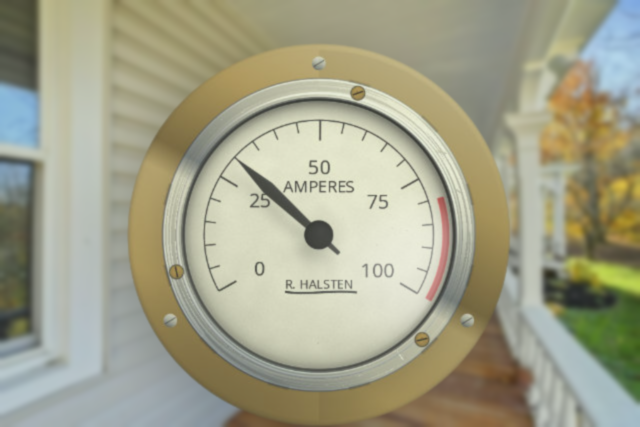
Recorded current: **30** A
